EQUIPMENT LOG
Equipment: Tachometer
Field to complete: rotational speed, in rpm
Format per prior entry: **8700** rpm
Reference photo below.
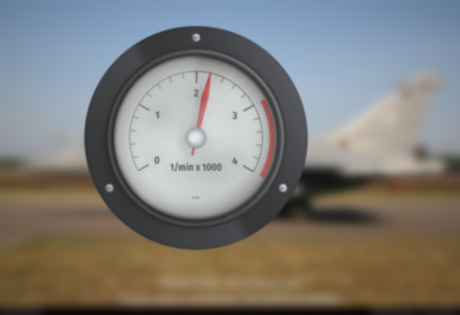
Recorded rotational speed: **2200** rpm
